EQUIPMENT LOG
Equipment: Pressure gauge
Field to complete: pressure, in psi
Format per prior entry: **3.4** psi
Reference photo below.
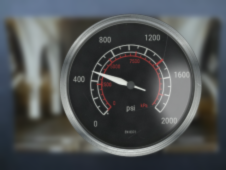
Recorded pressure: **500** psi
